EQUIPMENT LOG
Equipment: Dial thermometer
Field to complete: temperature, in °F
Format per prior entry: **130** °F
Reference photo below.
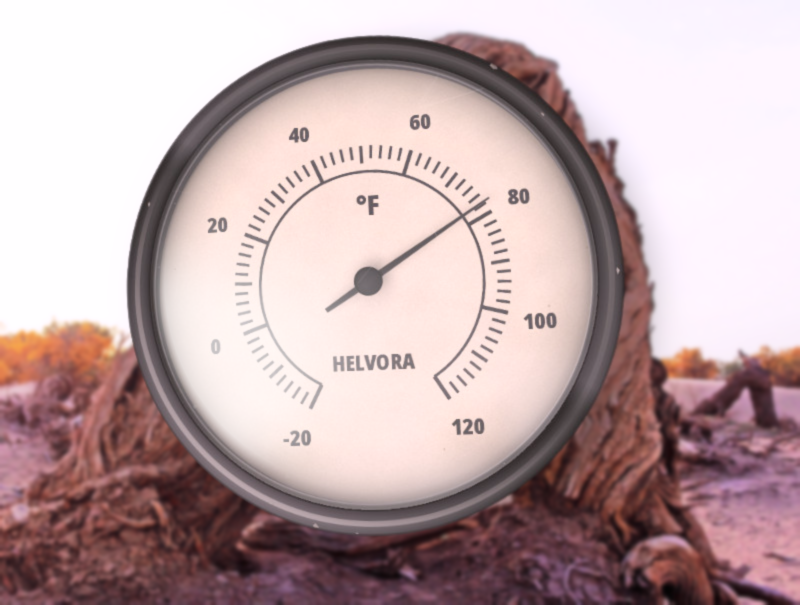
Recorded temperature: **78** °F
